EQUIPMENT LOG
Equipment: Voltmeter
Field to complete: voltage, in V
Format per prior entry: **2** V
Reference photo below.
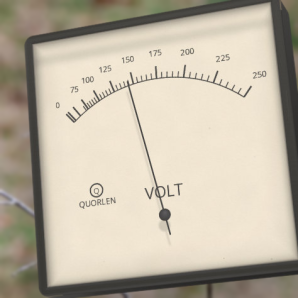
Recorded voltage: **145** V
